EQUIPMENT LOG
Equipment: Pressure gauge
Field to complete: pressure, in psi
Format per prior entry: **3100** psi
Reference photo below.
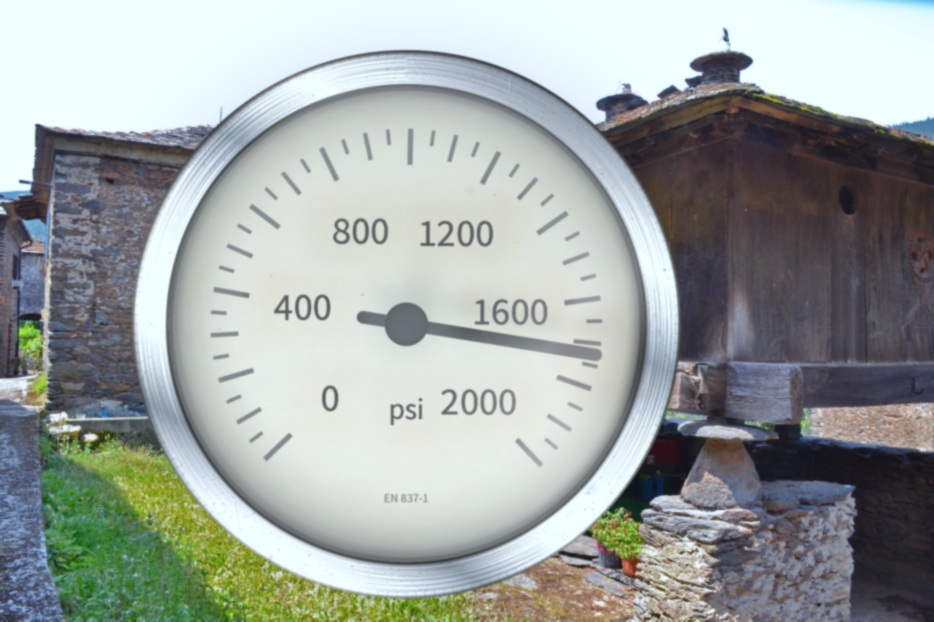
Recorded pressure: **1725** psi
